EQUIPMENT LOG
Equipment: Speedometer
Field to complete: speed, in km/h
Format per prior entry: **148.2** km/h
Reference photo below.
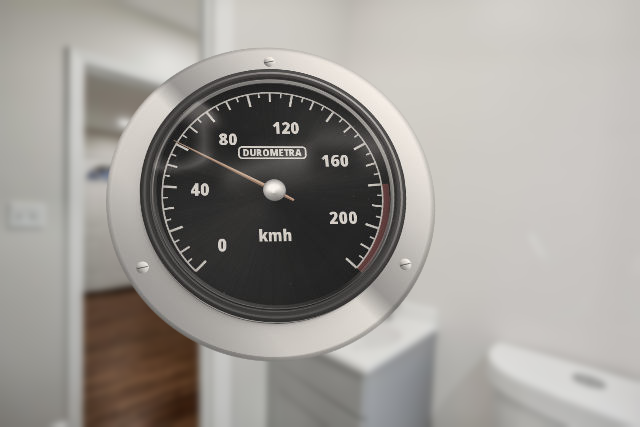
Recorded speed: **60** km/h
